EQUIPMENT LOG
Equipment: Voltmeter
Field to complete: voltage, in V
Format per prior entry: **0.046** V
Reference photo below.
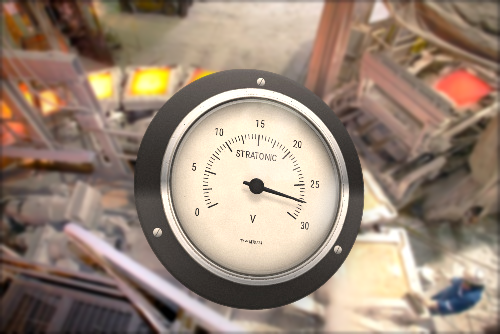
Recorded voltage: **27.5** V
